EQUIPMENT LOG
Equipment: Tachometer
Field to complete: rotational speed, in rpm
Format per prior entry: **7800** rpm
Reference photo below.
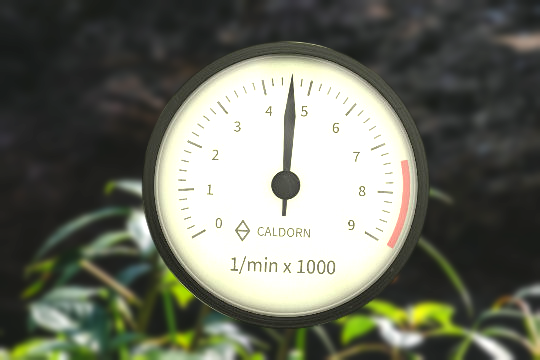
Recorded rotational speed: **4600** rpm
